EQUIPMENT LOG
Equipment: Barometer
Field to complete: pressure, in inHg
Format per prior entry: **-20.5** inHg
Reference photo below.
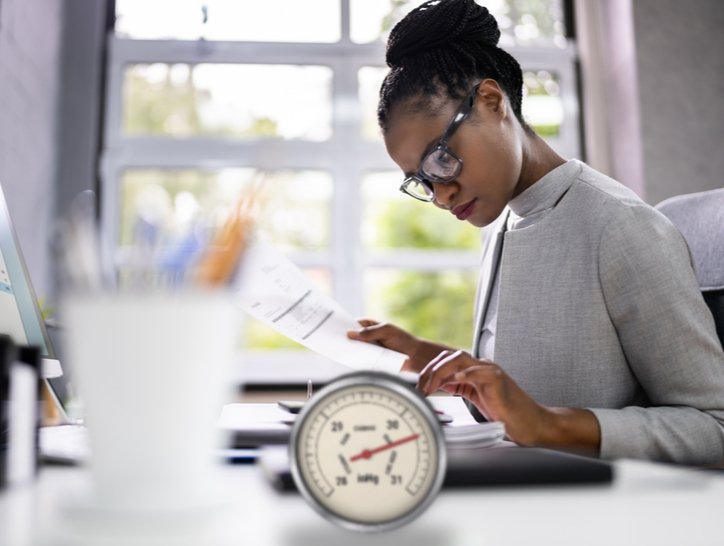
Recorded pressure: **30.3** inHg
